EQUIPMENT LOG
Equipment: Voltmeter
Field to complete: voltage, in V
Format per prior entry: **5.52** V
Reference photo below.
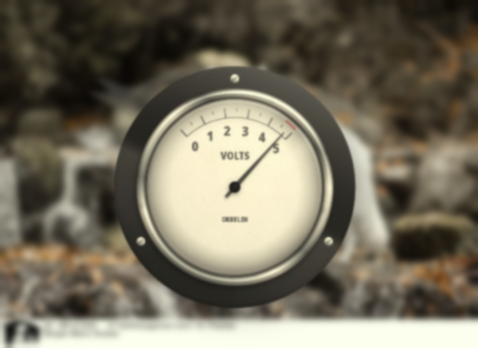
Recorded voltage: **4.75** V
